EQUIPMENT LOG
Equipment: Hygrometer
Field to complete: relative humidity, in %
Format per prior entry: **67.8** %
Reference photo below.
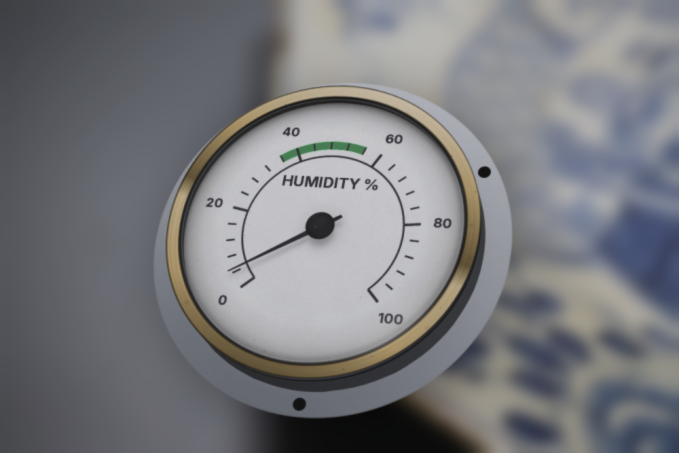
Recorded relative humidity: **4** %
